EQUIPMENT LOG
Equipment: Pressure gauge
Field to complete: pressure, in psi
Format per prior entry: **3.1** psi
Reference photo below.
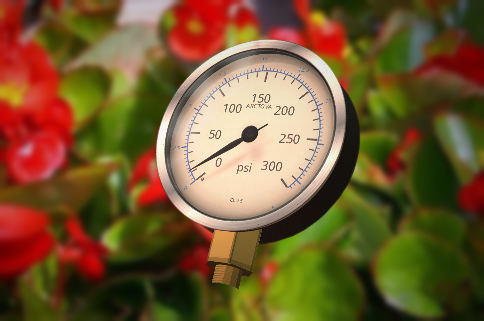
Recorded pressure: **10** psi
